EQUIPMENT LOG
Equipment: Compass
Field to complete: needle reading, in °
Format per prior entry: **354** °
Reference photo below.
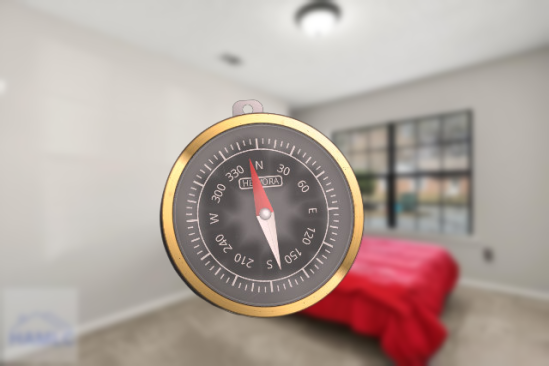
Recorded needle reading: **350** °
